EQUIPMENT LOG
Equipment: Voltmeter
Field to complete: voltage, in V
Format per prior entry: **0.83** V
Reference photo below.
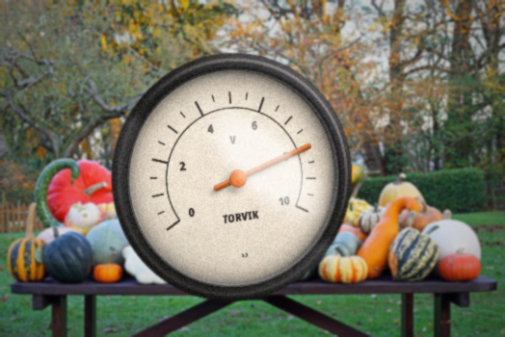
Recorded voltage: **8** V
